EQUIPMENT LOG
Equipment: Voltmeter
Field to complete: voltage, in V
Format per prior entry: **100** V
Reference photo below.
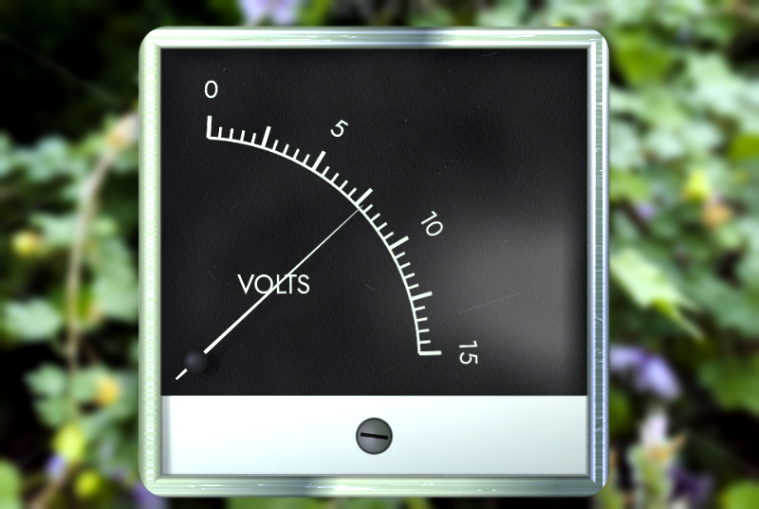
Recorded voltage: **7.75** V
